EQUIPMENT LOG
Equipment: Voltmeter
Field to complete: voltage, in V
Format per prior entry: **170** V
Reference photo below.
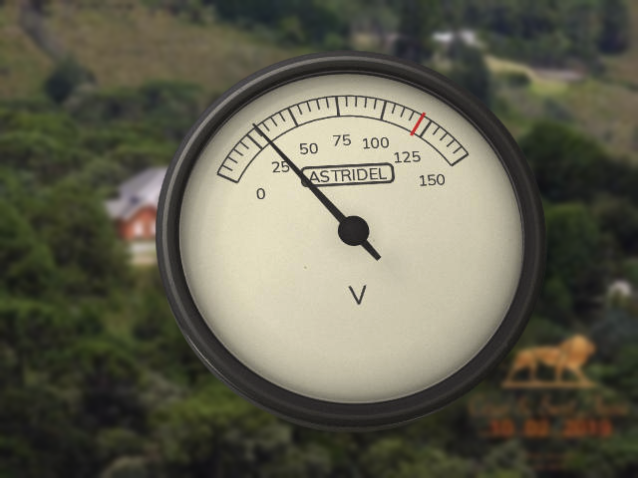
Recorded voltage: **30** V
